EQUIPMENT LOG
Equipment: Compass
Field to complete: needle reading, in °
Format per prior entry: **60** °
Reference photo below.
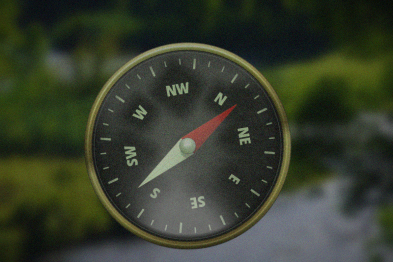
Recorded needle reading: **15** °
